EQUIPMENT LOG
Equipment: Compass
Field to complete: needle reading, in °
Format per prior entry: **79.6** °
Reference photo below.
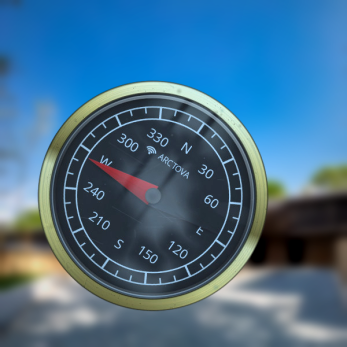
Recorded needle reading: **265** °
